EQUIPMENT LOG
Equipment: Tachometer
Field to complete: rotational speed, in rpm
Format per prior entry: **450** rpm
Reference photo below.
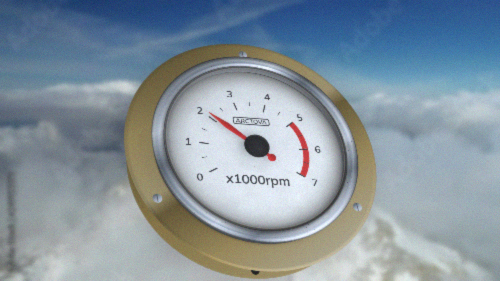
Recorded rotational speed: **2000** rpm
